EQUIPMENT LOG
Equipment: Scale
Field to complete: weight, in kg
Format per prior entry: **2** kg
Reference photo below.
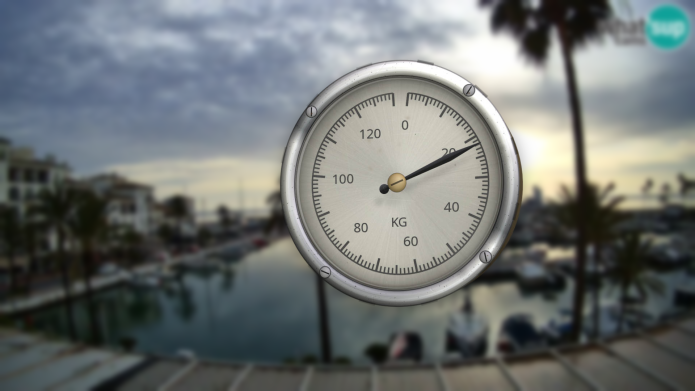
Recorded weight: **22** kg
